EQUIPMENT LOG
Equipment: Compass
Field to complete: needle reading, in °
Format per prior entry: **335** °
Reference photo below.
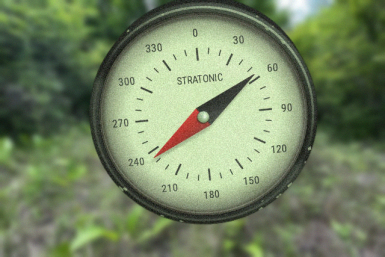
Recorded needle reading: **235** °
